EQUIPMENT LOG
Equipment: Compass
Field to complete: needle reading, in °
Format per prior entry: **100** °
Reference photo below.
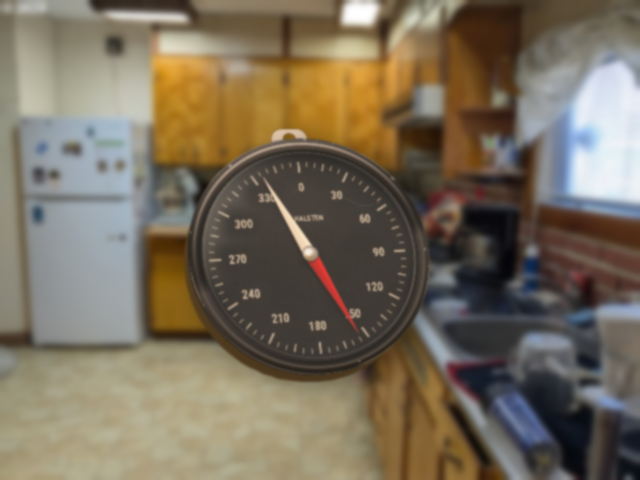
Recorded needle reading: **155** °
